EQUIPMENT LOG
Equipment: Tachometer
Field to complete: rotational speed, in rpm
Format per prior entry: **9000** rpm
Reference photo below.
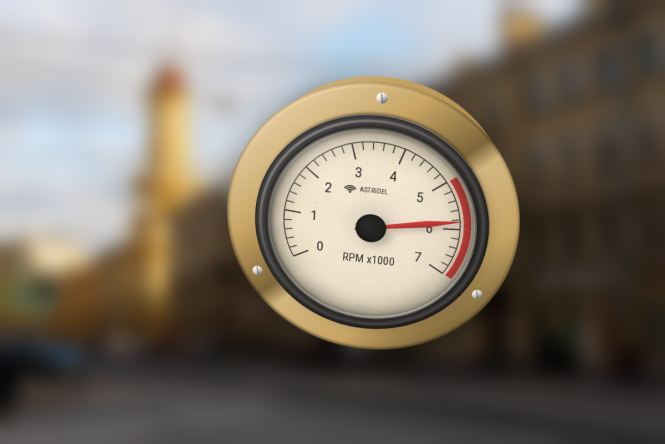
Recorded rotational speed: **5800** rpm
